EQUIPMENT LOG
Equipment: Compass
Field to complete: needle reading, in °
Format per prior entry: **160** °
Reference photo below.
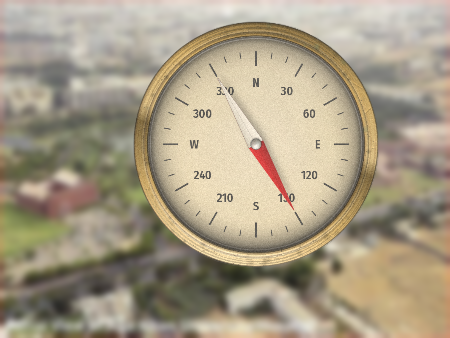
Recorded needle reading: **150** °
